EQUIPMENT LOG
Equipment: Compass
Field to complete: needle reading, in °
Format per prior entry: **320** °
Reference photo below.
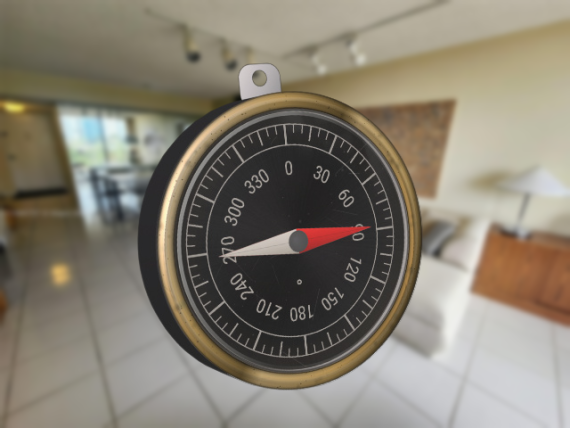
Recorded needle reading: **87.5** °
